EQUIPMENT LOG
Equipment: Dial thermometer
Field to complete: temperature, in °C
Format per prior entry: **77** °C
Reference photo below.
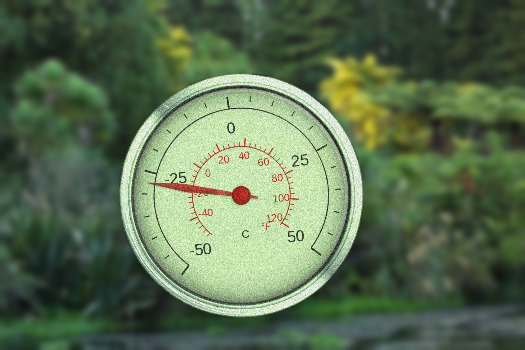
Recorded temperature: **-27.5** °C
